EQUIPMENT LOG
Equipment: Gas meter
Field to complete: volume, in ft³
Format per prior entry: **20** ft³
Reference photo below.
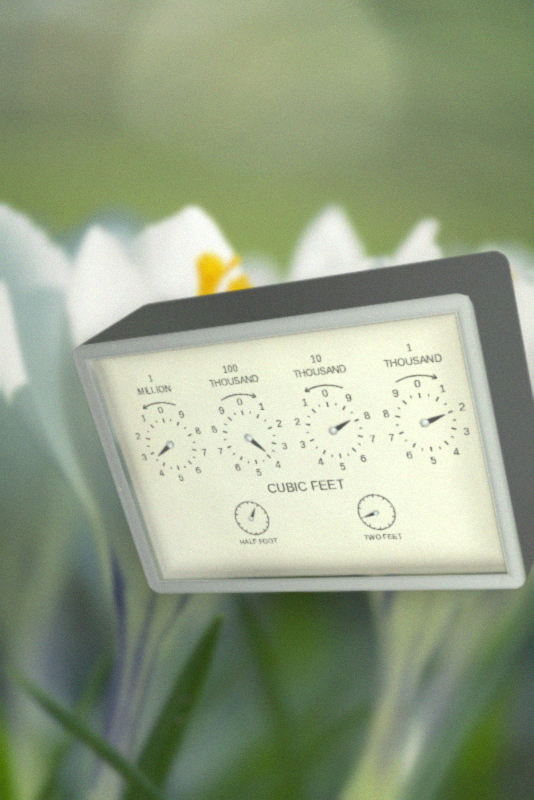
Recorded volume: **338200** ft³
